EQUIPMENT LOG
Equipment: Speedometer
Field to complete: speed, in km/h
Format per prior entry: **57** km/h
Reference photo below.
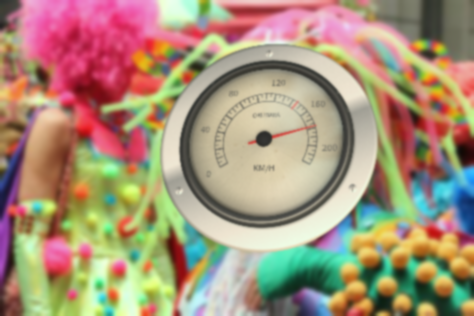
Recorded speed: **180** km/h
